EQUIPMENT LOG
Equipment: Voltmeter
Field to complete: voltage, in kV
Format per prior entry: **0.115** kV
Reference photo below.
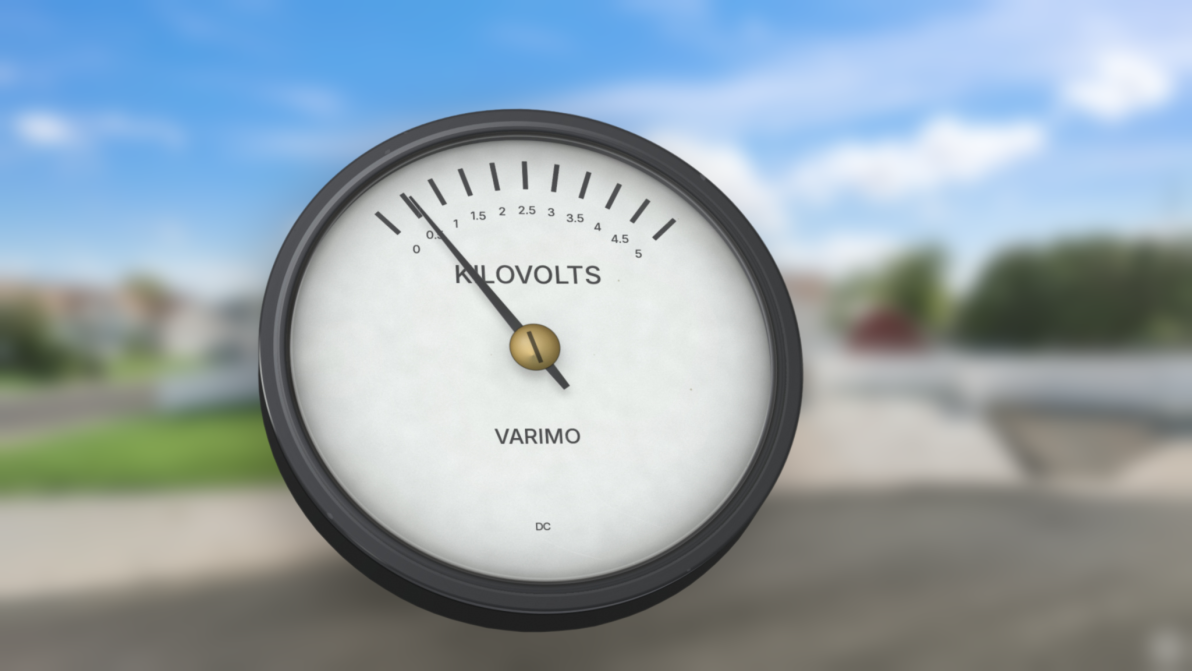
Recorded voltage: **0.5** kV
